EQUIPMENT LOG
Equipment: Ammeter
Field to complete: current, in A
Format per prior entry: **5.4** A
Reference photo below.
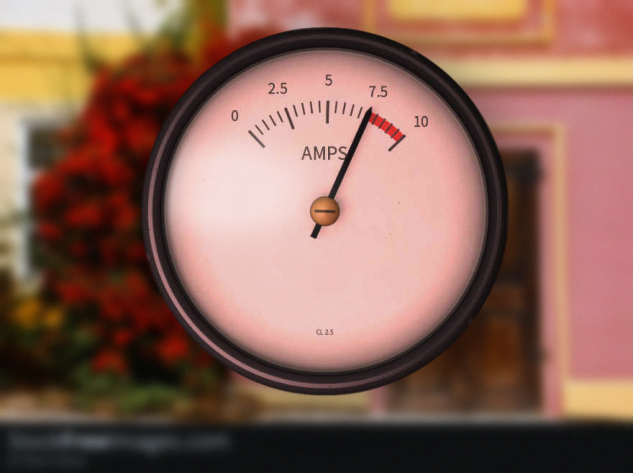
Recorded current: **7.5** A
